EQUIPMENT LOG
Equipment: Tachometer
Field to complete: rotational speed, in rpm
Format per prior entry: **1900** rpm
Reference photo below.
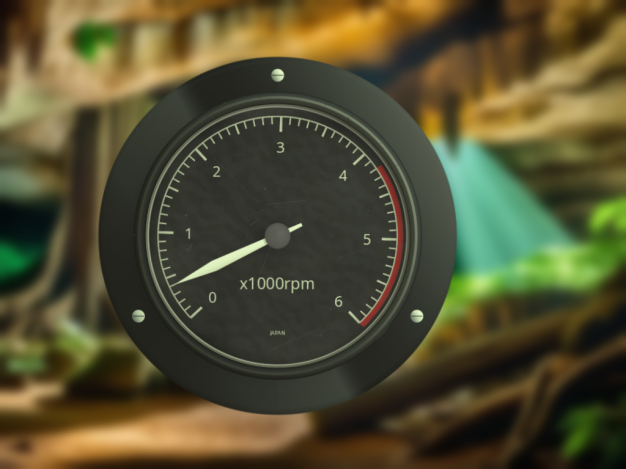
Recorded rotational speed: **400** rpm
